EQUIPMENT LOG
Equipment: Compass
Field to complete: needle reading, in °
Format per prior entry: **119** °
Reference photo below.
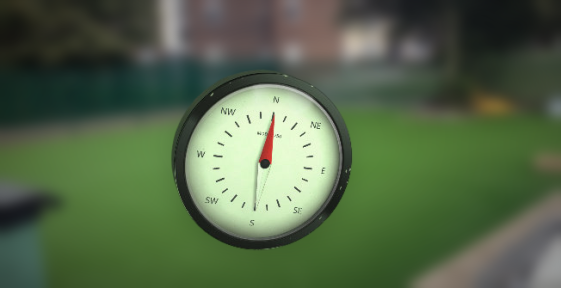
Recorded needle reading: **0** °
